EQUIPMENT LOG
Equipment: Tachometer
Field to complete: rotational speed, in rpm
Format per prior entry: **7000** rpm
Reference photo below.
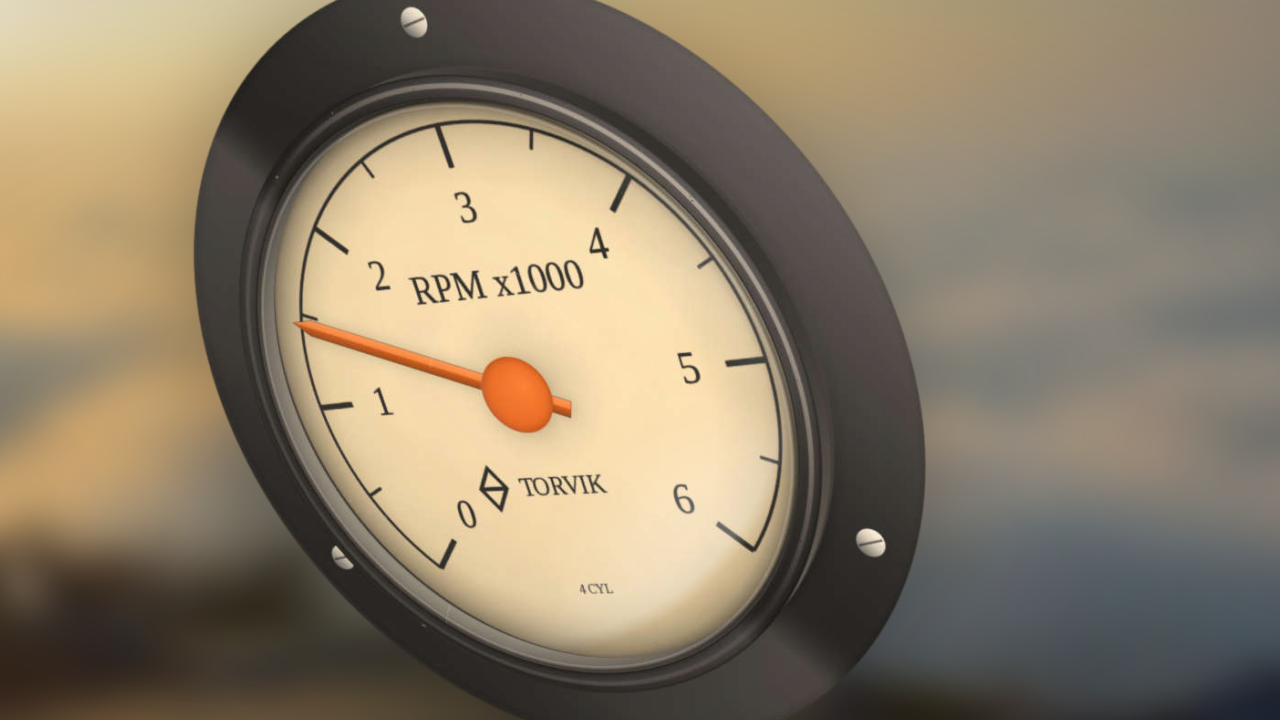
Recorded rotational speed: **1500** rpm
